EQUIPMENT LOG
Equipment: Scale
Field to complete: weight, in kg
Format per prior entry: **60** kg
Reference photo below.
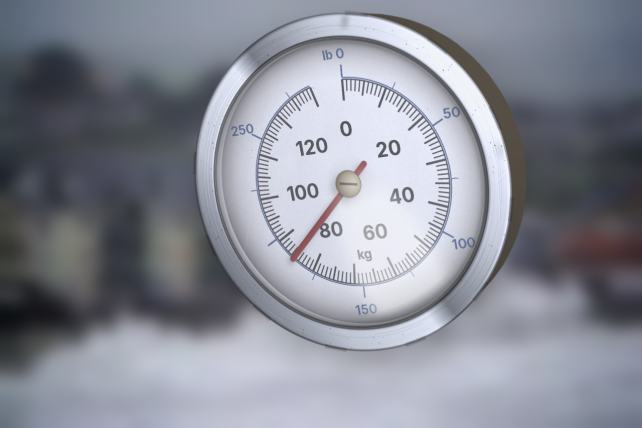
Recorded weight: **85** kg
